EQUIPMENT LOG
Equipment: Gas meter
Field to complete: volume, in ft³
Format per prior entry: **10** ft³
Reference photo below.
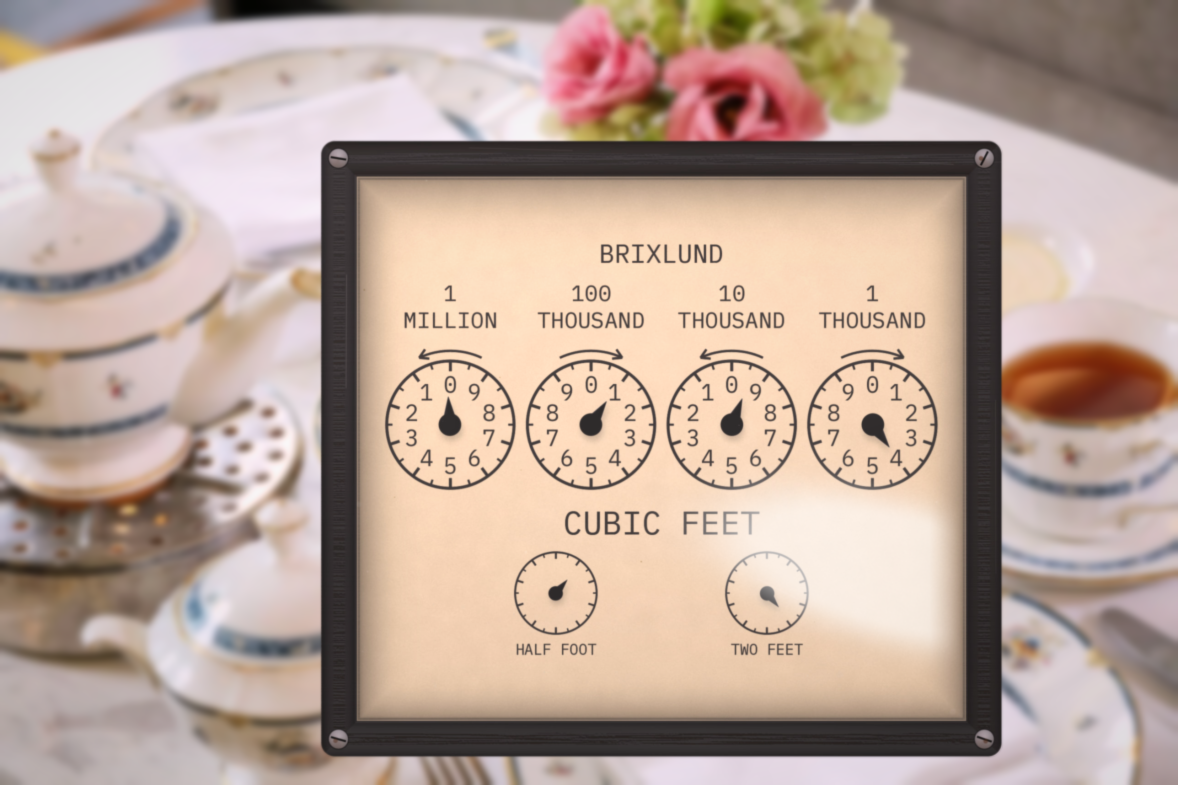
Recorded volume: **9400** ft³
